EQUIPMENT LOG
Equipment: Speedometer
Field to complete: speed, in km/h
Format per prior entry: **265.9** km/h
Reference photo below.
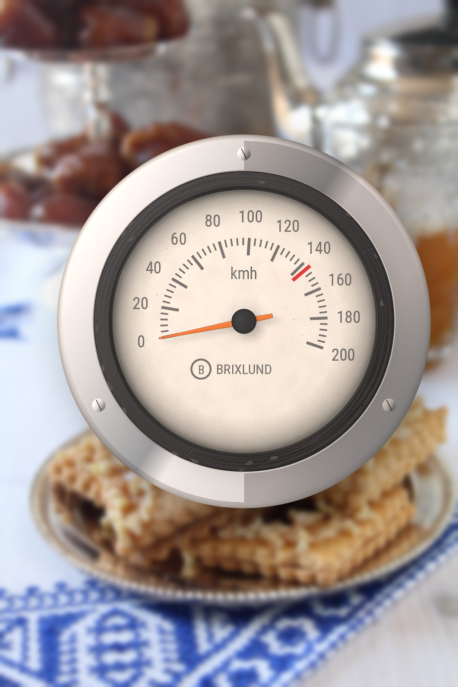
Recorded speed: **0** km/h
